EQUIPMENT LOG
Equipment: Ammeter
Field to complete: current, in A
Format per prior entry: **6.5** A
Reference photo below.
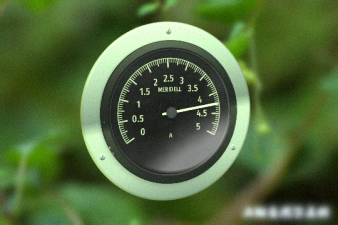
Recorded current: **4.25** A
